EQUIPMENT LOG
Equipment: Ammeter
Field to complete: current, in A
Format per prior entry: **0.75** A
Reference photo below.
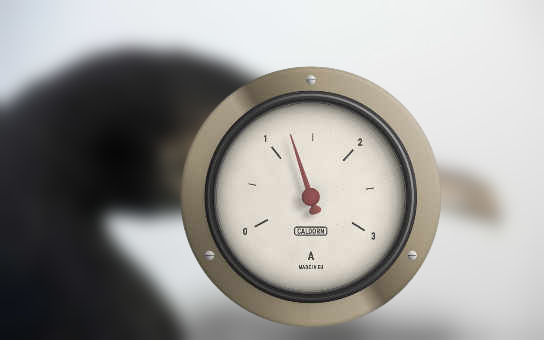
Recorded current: **1.25** A
